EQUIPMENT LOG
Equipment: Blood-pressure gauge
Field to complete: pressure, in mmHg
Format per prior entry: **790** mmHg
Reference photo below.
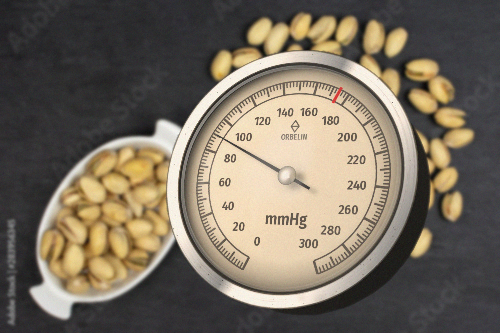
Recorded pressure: **90** mmHg
